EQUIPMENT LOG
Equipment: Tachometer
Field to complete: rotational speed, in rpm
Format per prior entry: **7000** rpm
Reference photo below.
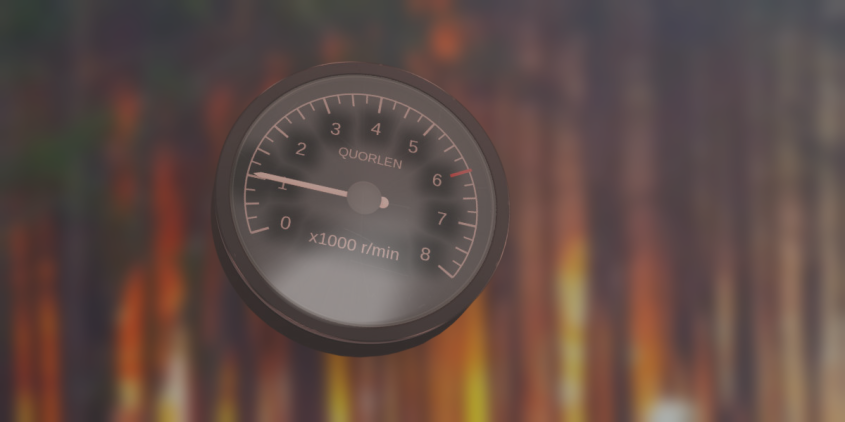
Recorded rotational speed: **1000** rpm
